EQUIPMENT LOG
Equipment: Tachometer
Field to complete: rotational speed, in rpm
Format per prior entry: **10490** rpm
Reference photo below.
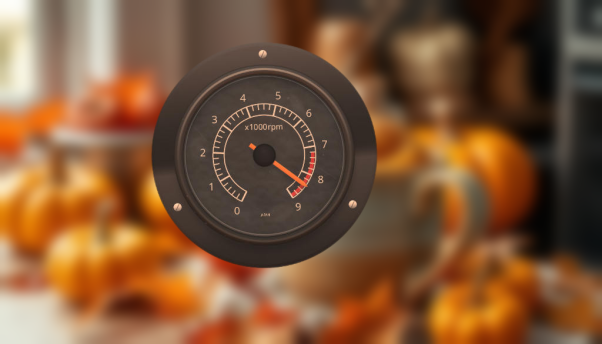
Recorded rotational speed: **8400** rpm
